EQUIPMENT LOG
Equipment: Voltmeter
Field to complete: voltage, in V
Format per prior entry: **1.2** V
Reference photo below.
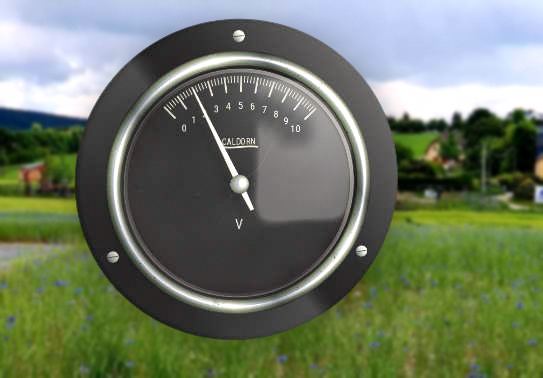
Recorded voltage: **2** V
